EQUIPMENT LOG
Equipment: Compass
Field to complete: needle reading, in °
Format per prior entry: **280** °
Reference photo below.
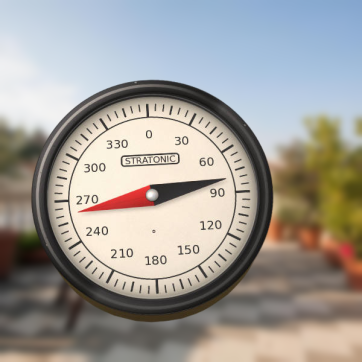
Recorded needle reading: **260** °
